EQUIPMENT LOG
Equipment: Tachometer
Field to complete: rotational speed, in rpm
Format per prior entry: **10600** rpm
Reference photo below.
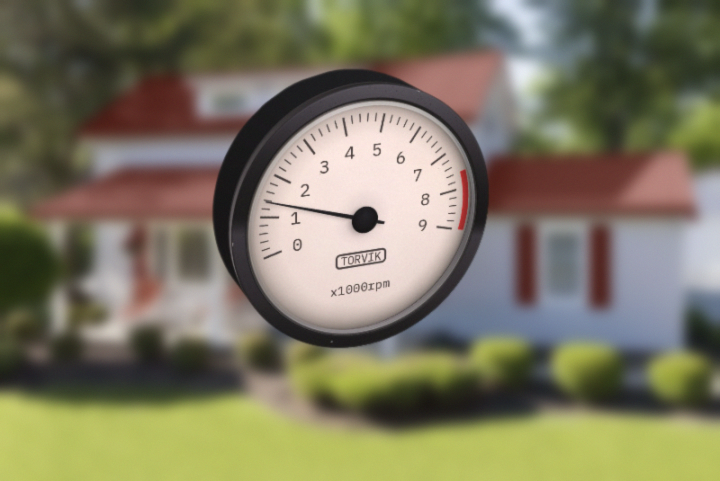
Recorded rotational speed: **1400** rpm
